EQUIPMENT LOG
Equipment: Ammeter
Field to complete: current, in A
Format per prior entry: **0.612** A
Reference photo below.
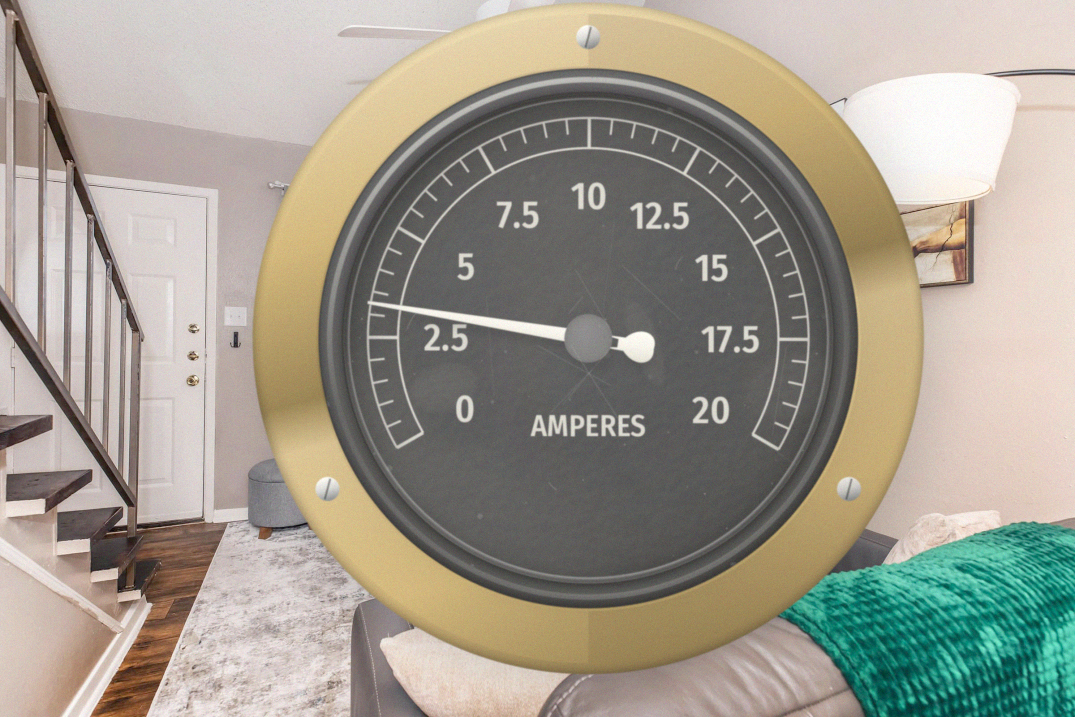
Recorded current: **3.25** A
